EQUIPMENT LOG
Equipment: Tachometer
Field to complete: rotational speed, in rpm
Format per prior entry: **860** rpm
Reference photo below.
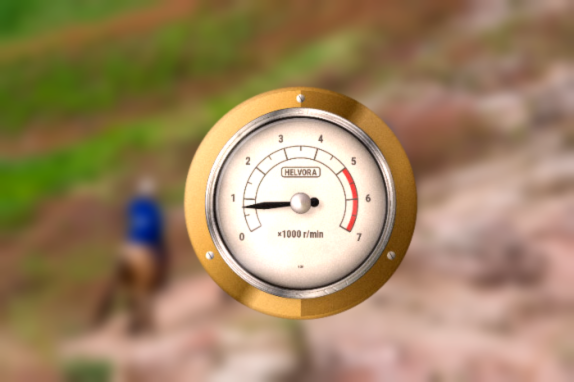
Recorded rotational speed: **750** rpm
